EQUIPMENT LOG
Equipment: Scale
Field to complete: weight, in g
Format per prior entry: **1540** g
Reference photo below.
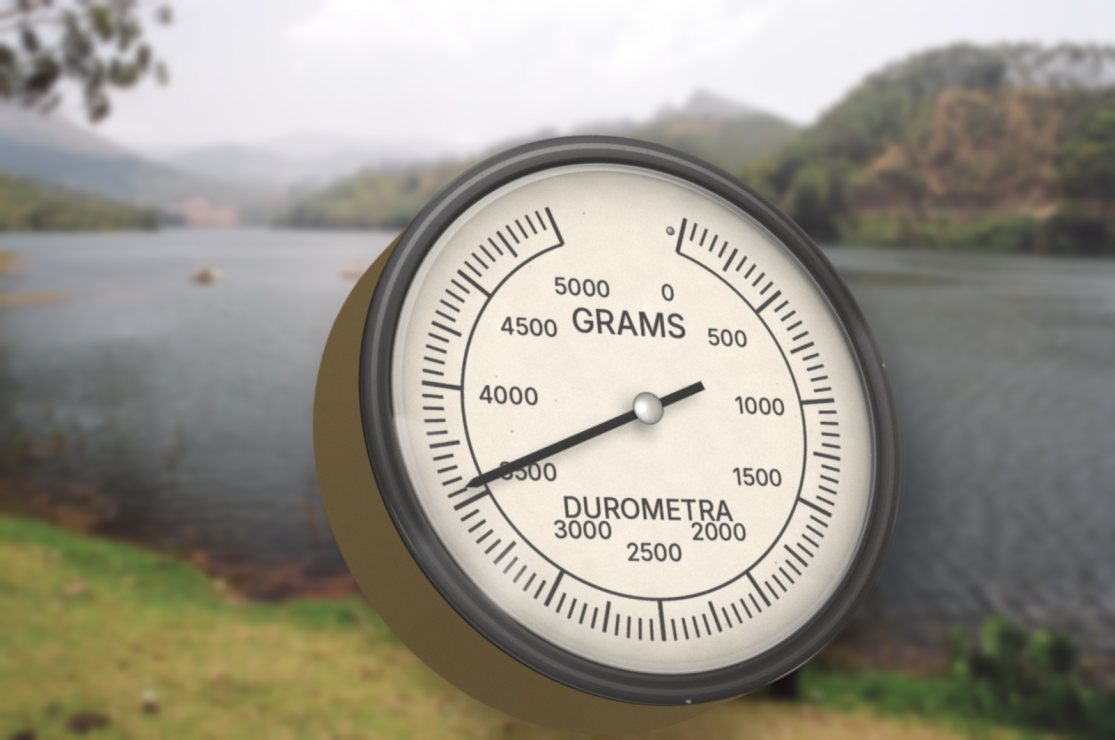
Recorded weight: **3550** g
